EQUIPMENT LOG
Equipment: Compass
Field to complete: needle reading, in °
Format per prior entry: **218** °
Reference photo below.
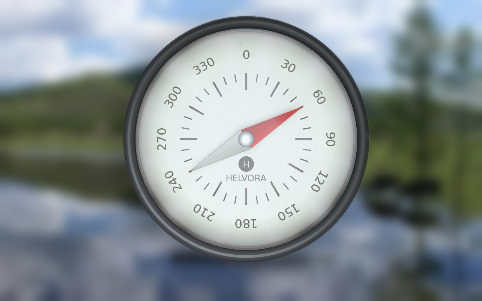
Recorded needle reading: **60** °
